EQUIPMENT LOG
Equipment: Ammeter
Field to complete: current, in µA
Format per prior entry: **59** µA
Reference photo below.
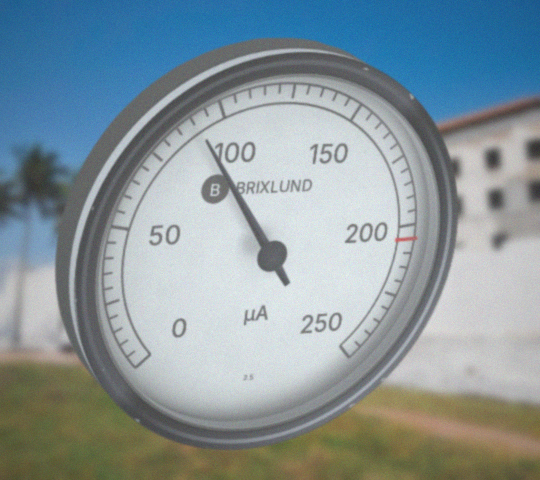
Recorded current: **90** µA
